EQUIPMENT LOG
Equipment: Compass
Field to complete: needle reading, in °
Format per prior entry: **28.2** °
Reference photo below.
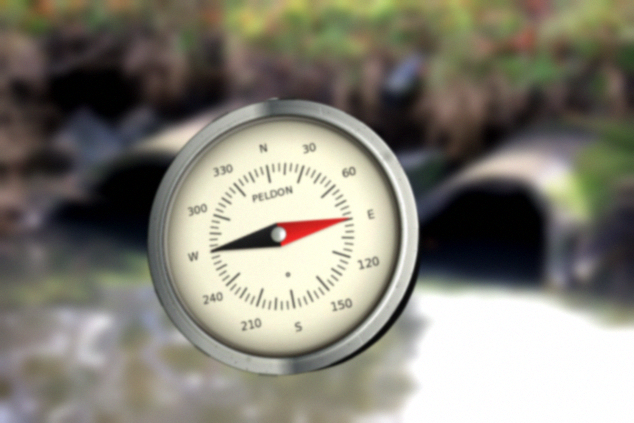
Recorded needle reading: **90** °
